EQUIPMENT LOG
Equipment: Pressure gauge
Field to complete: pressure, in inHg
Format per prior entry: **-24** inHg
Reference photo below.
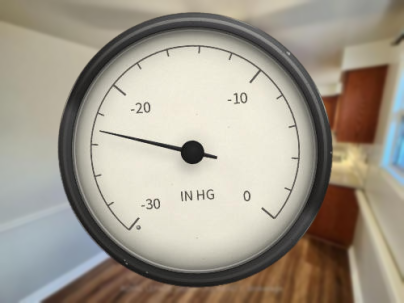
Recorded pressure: **-23** inHg
